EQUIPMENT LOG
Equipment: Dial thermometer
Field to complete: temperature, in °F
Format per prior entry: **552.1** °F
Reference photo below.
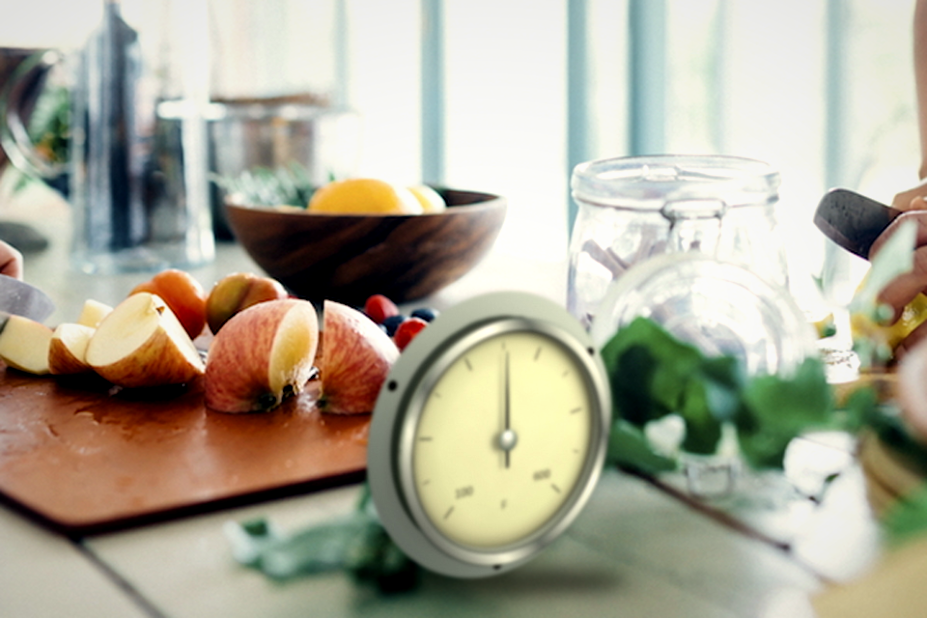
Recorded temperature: **350** °F
